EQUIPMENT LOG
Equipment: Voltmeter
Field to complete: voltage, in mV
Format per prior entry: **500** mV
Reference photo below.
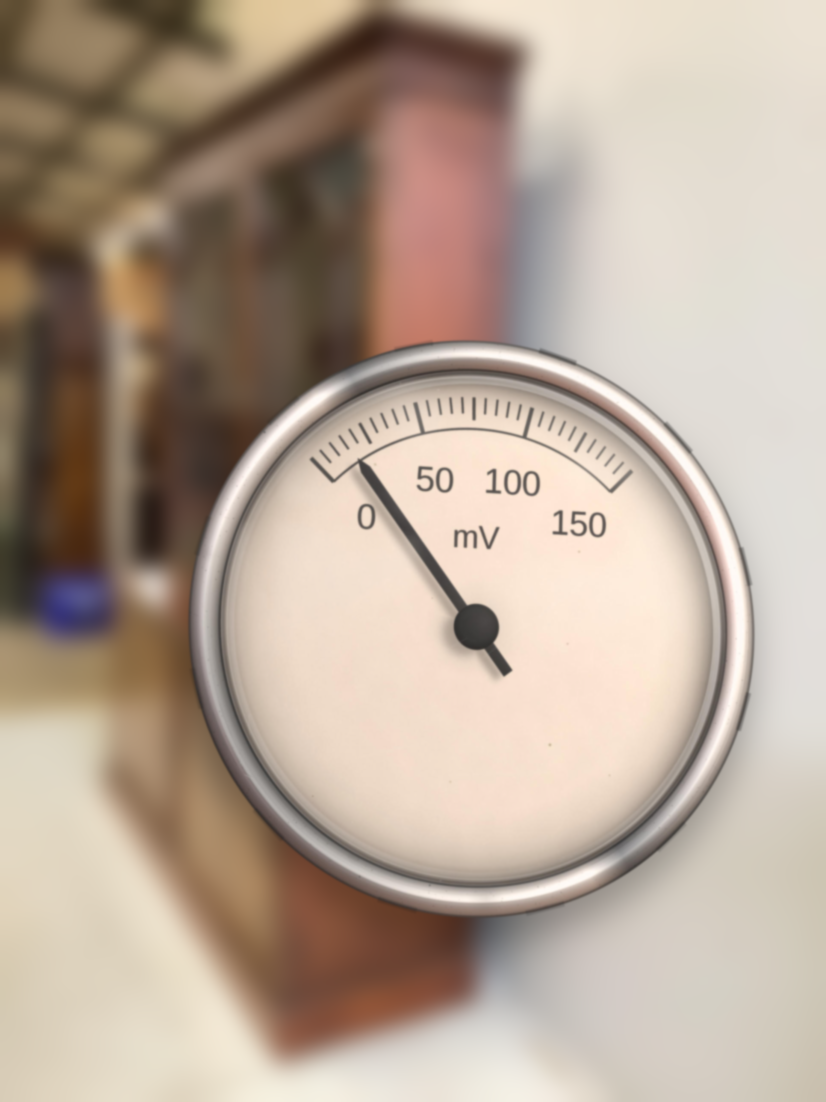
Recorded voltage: **15** mV
